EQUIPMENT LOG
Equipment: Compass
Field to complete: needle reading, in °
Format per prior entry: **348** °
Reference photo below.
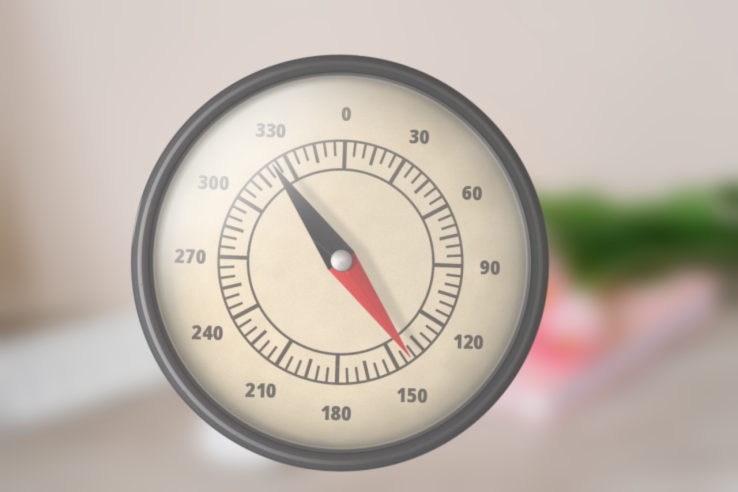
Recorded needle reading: **142.5** °
